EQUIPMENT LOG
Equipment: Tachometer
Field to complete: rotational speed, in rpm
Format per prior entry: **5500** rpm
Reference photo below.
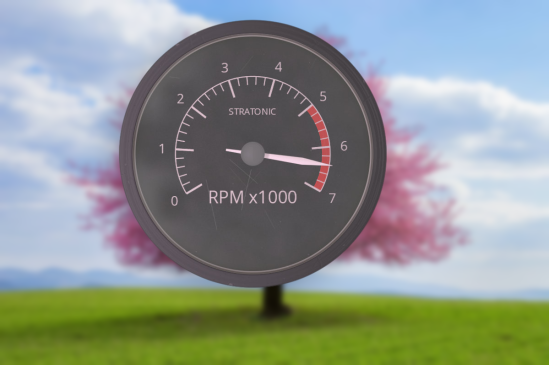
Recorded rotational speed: **6400** rpm
